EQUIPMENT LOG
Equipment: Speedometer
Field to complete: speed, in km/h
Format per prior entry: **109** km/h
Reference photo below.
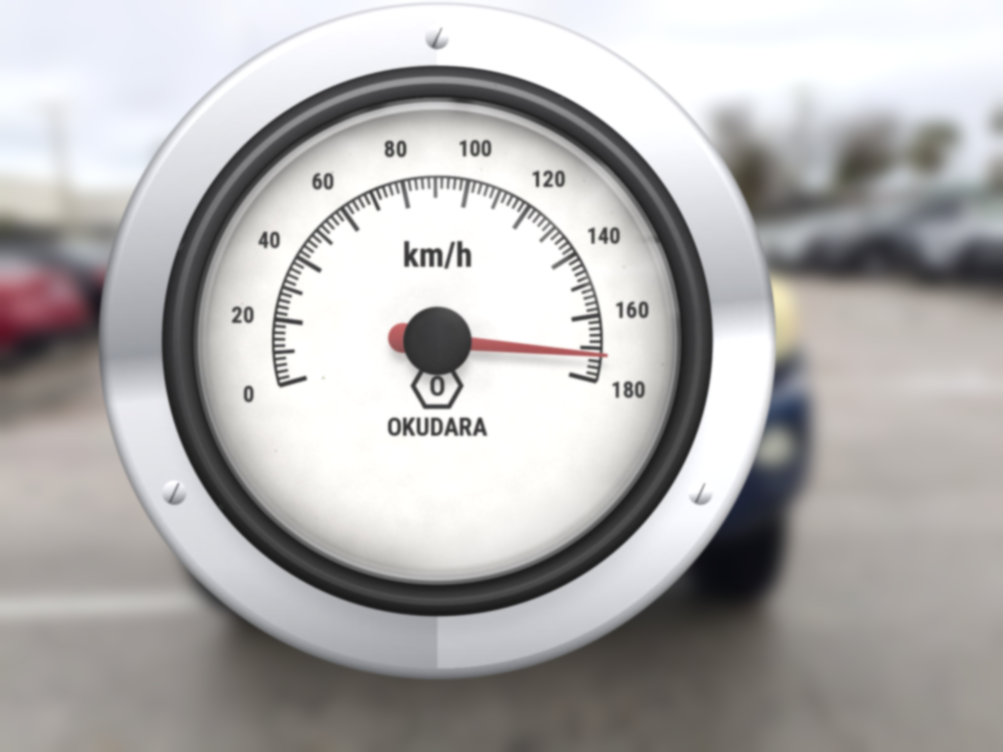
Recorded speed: **172** km/h
